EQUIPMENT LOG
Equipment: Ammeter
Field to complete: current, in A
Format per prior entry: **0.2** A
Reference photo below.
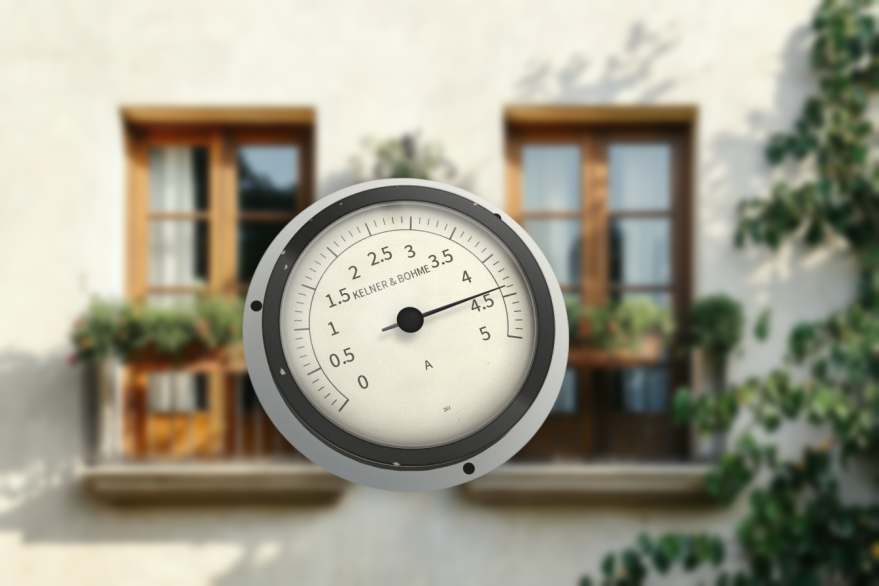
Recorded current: **4.4** A
